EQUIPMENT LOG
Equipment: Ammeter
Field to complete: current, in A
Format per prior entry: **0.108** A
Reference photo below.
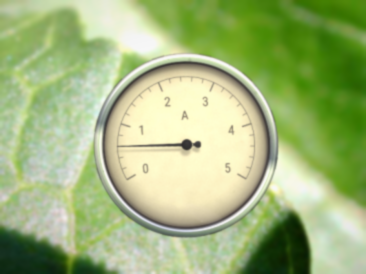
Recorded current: **0.6** A
